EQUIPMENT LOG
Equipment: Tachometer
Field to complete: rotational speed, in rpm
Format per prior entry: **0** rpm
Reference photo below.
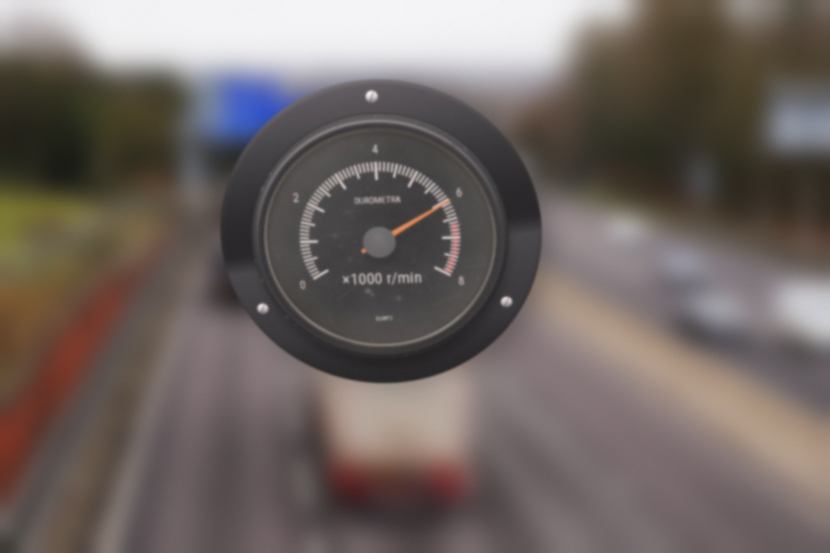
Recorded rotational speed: **6000** rpm
